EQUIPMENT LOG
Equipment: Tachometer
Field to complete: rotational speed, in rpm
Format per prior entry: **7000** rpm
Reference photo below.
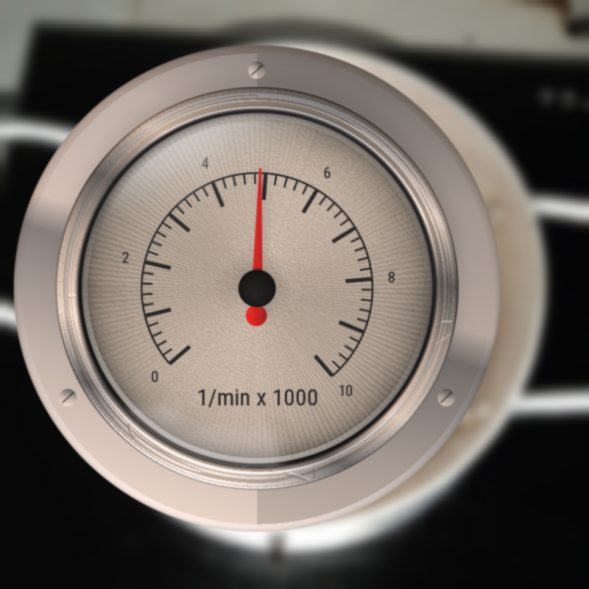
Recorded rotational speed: **4900** rpm
